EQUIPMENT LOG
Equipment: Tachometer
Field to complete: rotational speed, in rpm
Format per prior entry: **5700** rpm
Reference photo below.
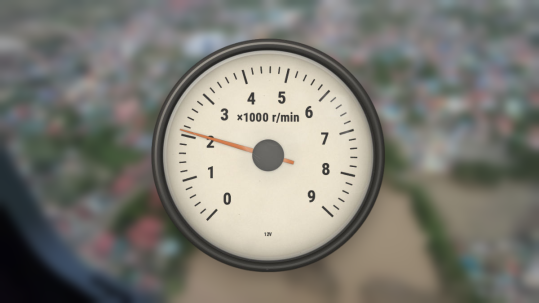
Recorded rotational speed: **2100** rpm
